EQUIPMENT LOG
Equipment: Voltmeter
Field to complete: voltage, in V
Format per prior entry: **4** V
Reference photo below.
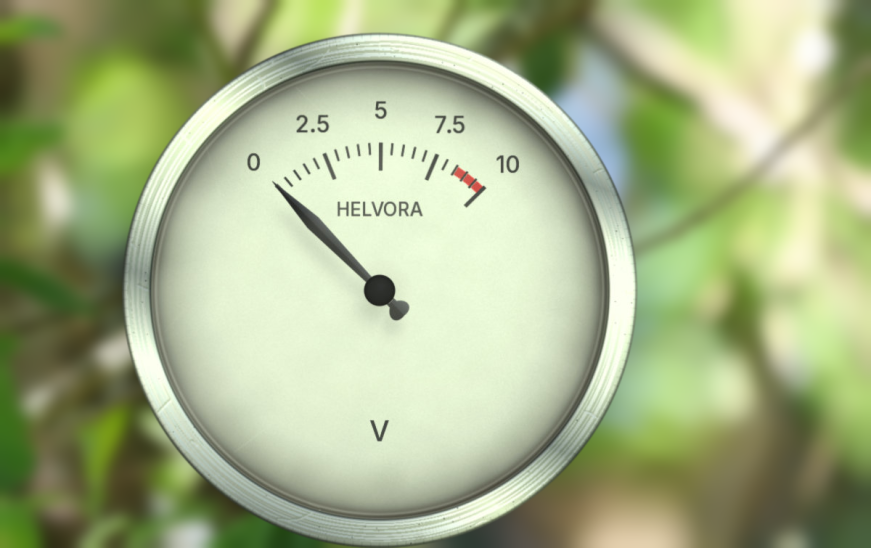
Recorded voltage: **0** V
